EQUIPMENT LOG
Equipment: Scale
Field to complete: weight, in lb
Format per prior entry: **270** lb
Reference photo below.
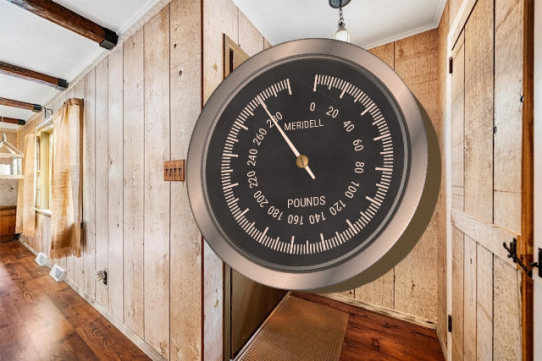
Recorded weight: **280** lb
